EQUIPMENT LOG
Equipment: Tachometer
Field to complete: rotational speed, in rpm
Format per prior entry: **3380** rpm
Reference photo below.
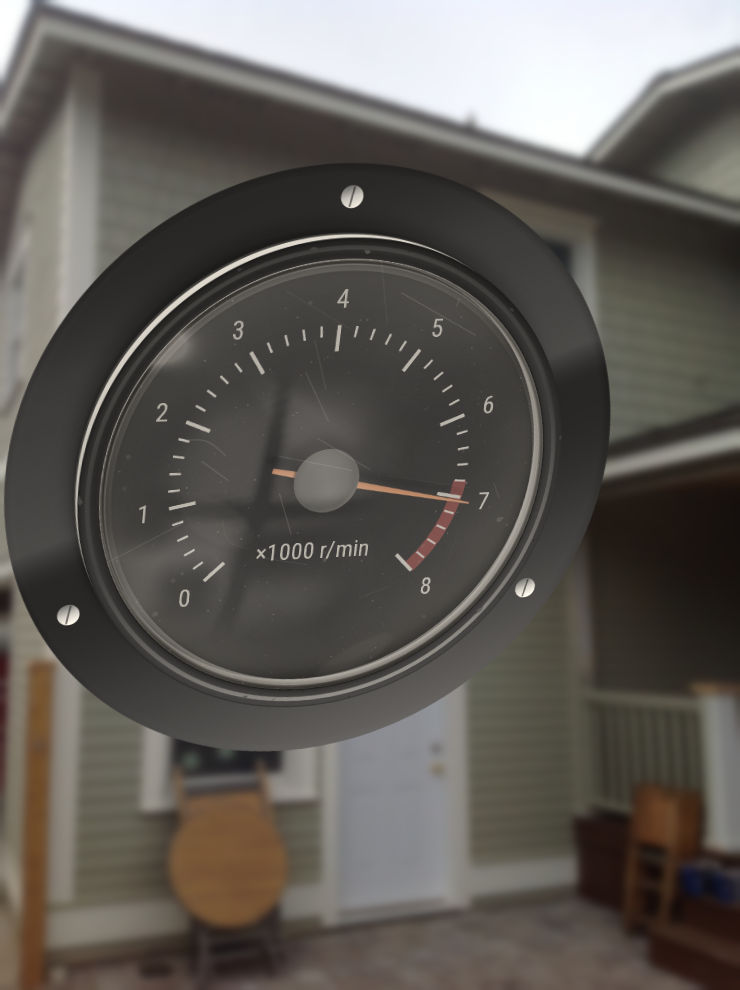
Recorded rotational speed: **7000** rpm
